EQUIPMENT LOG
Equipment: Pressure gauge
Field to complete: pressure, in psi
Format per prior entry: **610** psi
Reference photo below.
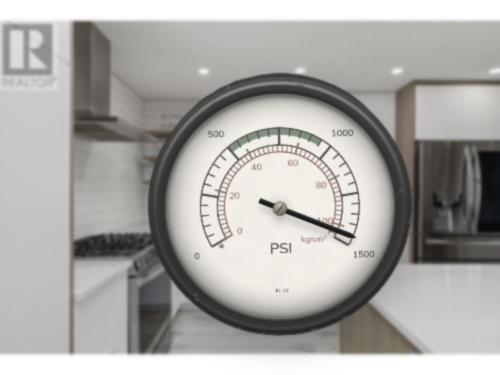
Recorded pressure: **1450** psi
